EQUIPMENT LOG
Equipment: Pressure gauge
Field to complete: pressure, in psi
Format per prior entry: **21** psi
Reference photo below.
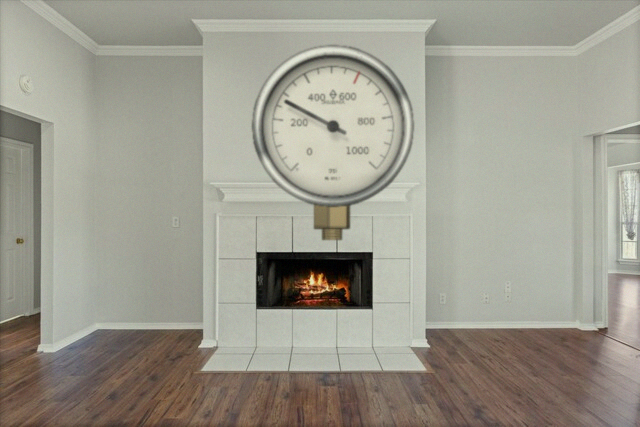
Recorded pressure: **275** psi
